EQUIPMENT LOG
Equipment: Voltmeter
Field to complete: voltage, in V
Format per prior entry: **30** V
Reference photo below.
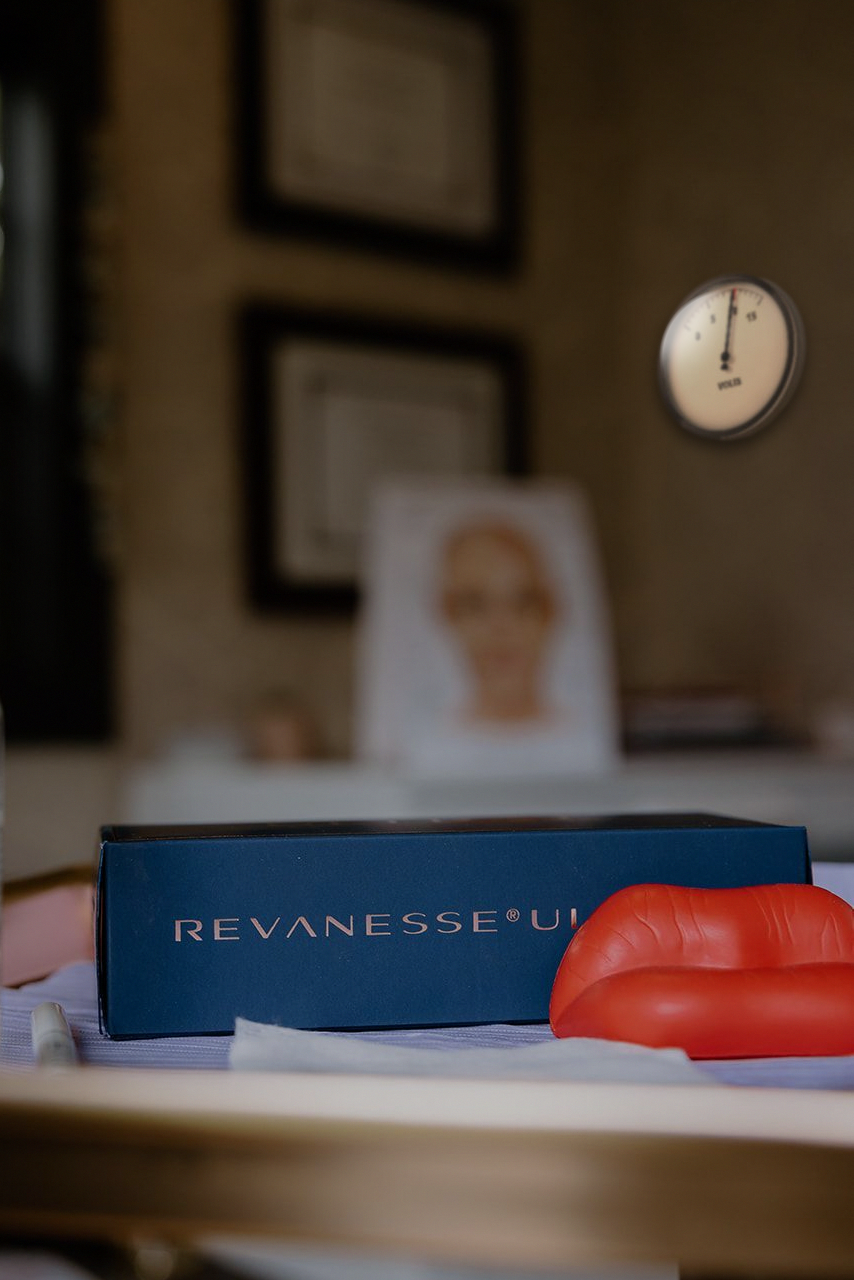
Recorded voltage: **10** V
